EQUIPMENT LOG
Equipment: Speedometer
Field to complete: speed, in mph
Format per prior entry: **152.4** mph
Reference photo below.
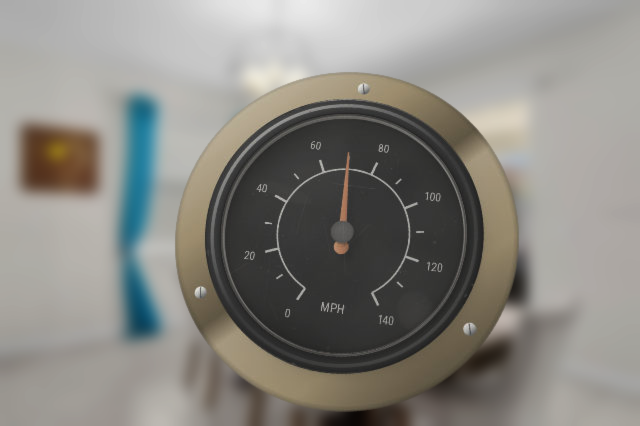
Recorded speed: **70** mph
